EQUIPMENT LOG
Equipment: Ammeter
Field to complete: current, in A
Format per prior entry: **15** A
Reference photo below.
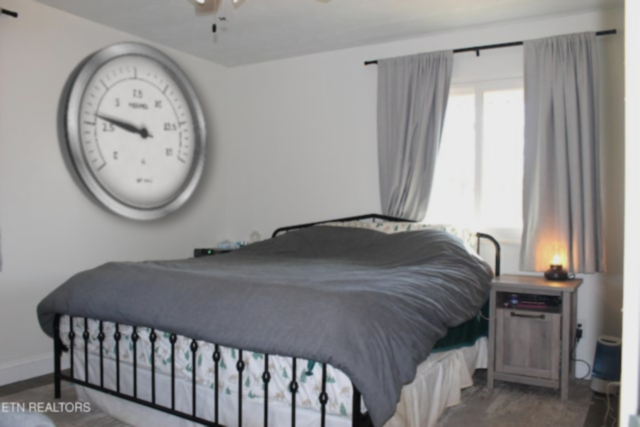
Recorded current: **3** A
